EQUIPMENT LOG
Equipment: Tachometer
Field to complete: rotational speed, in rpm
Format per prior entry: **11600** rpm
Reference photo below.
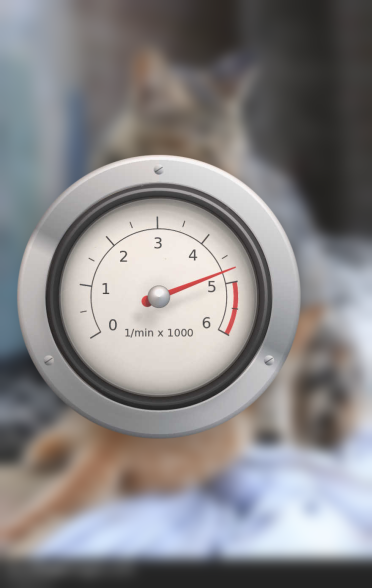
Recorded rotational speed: **4750** rpm
